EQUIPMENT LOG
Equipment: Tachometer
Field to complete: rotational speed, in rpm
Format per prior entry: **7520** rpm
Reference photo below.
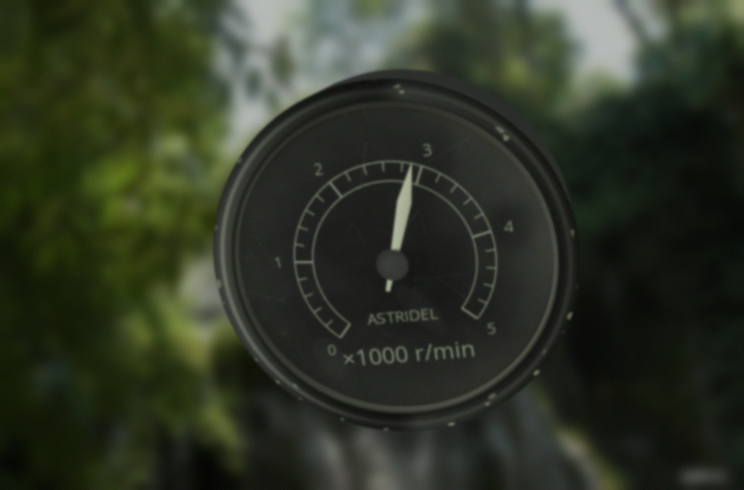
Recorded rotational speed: **2900** rpm
